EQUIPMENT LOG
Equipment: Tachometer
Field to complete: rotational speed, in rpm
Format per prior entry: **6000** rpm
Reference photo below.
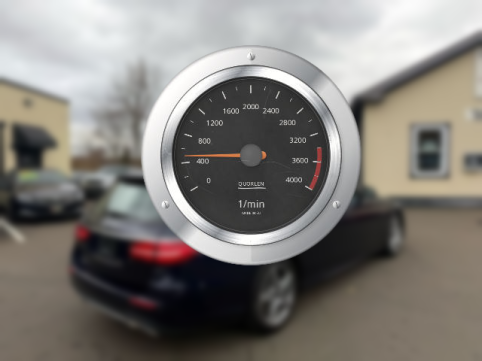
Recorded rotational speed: **500** rpm
